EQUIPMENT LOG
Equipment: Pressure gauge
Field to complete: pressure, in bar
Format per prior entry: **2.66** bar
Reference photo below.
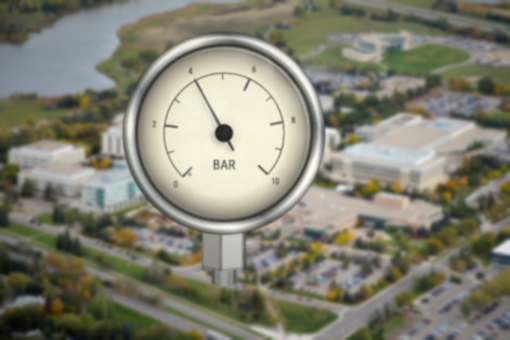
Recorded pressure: **4** bar
